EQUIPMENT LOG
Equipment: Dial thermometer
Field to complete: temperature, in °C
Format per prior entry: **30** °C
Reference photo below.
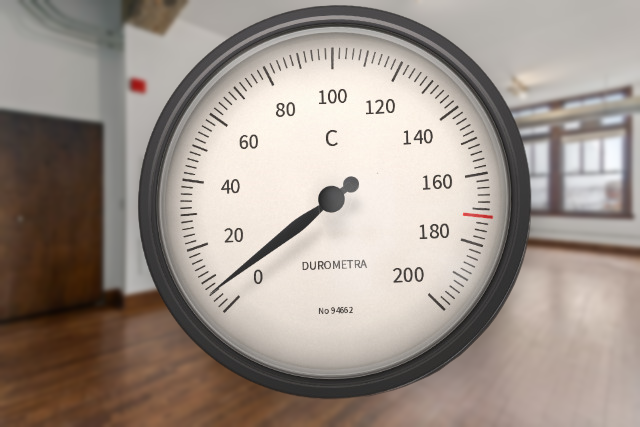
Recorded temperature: **6** °C
